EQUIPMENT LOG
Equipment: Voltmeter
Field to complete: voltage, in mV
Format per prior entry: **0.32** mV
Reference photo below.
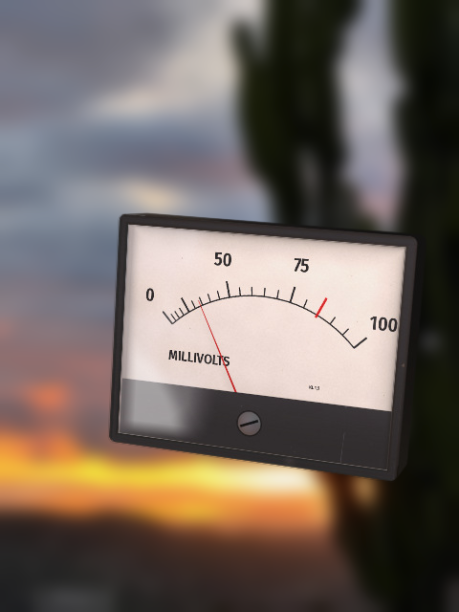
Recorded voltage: **35** mV
